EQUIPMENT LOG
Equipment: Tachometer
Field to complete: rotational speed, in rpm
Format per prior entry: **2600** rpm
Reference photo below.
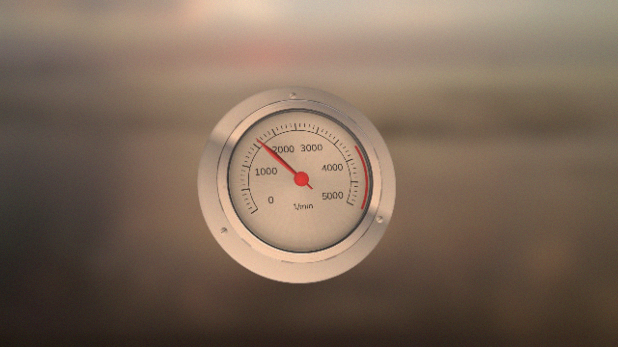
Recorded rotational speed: **1600** rpm
